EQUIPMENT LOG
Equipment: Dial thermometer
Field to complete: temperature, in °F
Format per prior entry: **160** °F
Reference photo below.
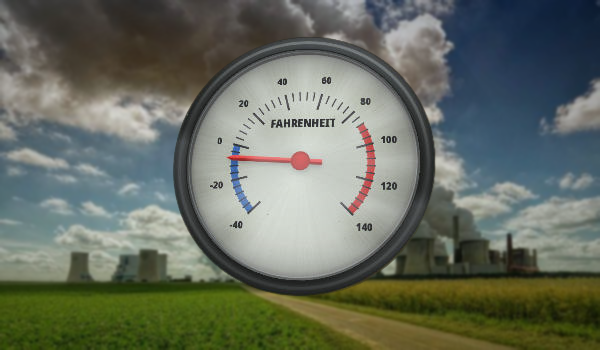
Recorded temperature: **-8** °F
